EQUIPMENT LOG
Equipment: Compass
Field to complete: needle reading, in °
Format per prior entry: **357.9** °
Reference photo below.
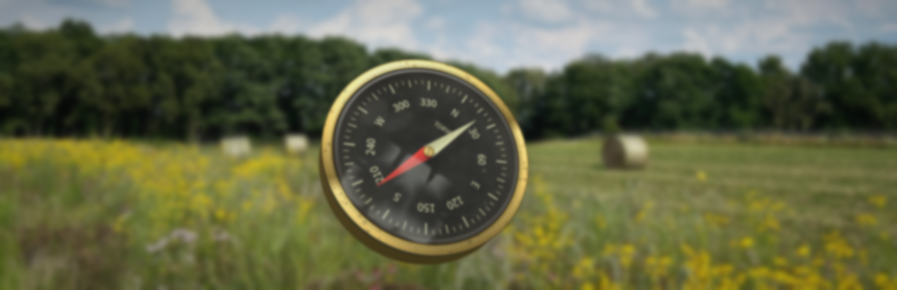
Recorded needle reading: **200** °
